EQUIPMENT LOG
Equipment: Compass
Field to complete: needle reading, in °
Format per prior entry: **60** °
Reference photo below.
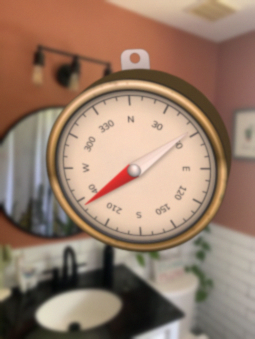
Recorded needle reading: **235** °
